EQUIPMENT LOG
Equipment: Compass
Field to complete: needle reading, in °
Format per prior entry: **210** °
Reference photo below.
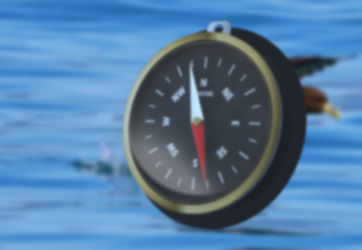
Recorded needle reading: **165** °
